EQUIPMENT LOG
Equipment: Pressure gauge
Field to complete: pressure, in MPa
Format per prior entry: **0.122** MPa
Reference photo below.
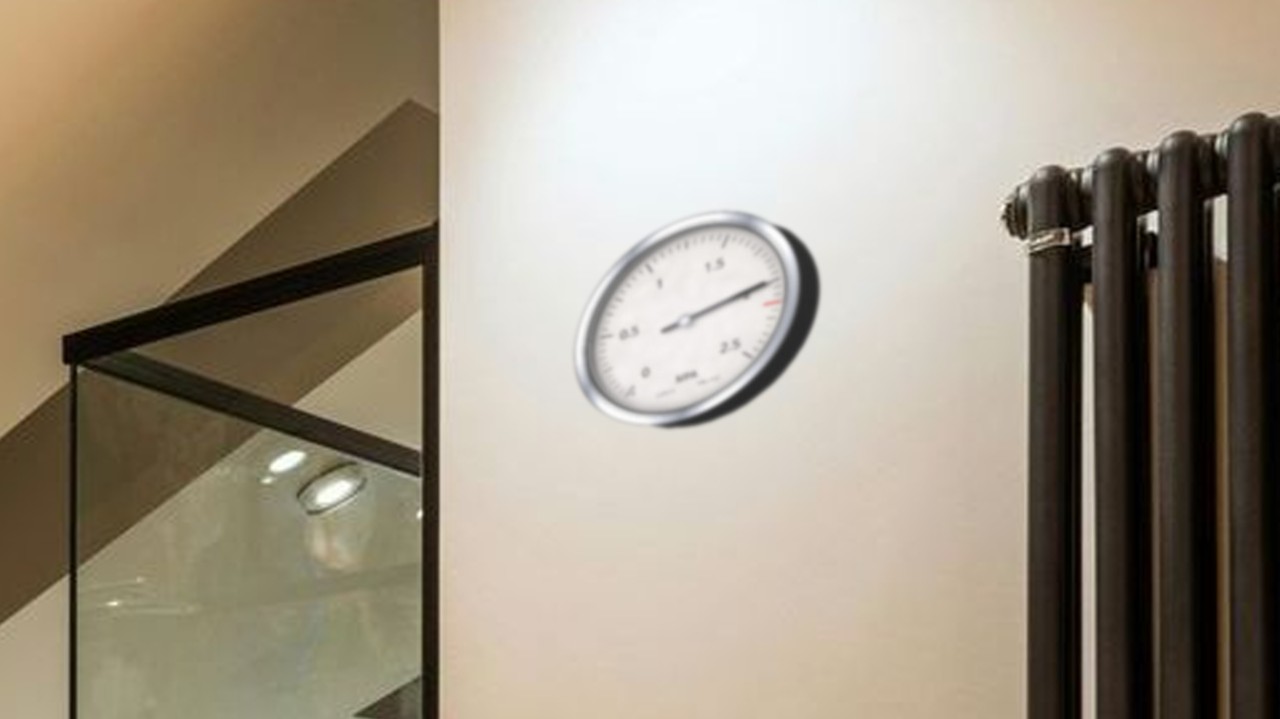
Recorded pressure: **2** MPa
